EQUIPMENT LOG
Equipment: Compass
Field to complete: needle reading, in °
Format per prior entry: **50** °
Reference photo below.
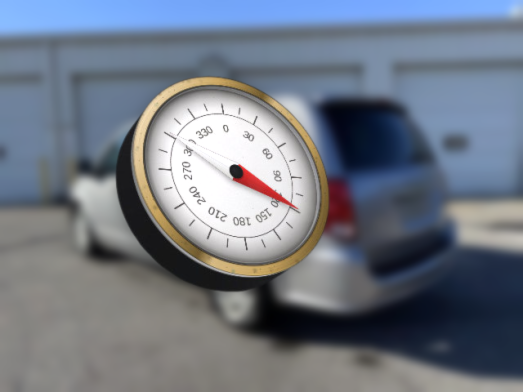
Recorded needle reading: **120** °
